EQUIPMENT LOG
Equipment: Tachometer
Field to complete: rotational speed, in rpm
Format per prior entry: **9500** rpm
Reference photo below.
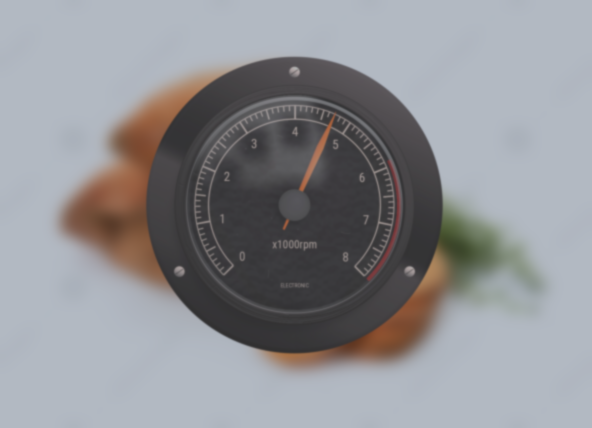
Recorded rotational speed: **4700** rpm
